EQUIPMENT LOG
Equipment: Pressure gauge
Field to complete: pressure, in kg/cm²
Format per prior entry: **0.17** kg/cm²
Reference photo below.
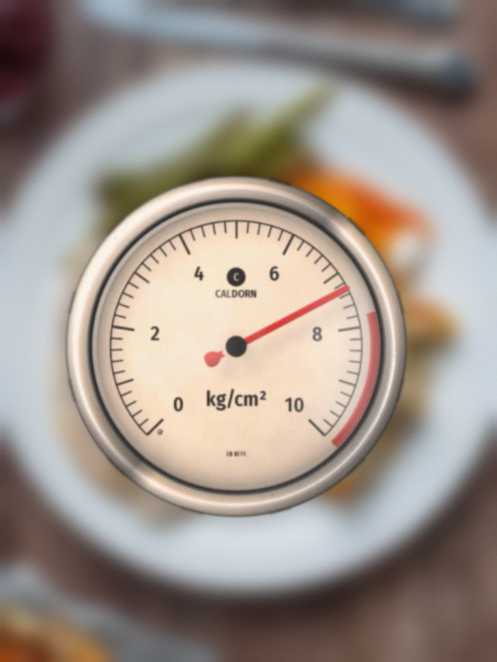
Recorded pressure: **7.3** kg/cm²
